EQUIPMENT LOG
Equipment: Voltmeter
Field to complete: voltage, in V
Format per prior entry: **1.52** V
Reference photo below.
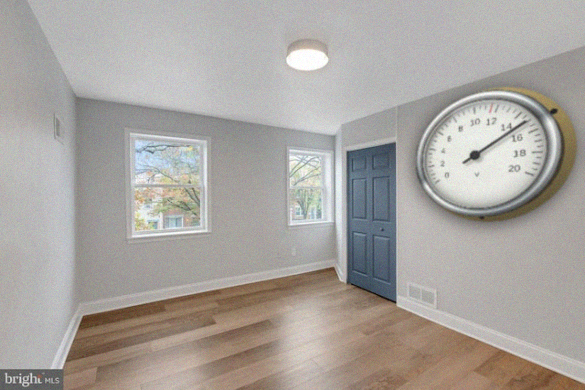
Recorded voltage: **15** V
